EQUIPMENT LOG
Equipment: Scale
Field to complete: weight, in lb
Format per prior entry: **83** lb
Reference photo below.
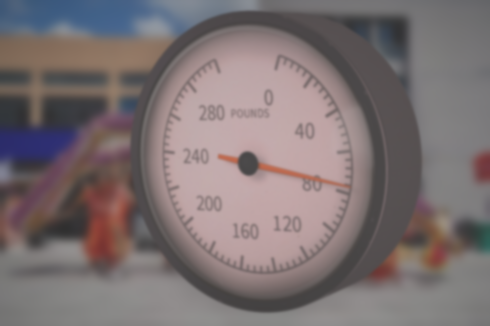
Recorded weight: **76** lb
